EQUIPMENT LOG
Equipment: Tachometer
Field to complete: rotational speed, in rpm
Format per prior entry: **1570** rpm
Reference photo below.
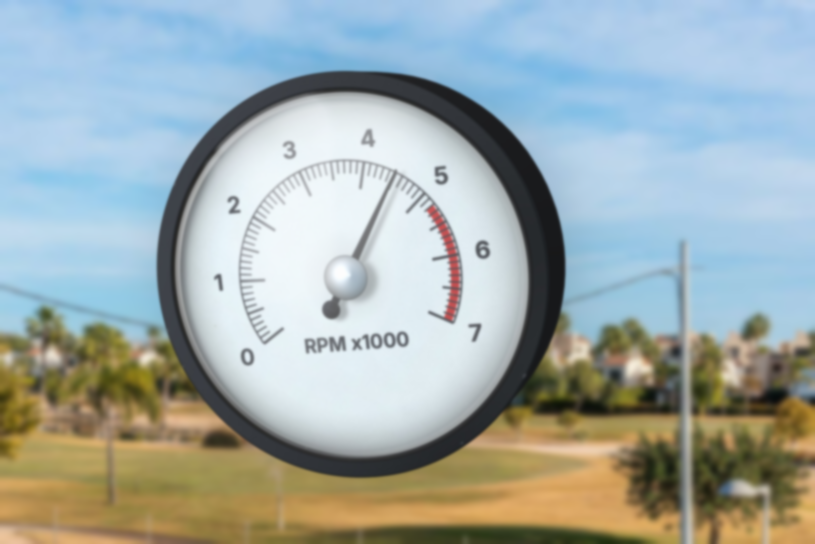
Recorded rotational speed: **4500** rpm
